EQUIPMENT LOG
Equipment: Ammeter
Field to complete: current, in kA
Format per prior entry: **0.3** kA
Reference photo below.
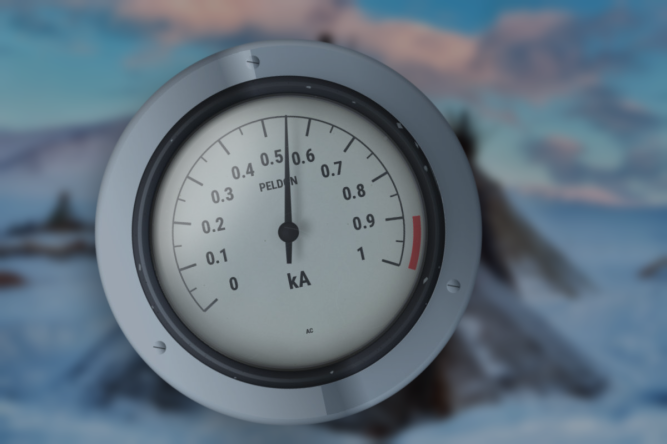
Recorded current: **0.55** kA
